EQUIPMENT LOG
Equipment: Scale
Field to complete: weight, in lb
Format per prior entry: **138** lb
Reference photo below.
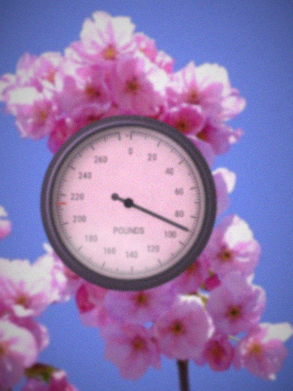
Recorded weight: **90** lb
